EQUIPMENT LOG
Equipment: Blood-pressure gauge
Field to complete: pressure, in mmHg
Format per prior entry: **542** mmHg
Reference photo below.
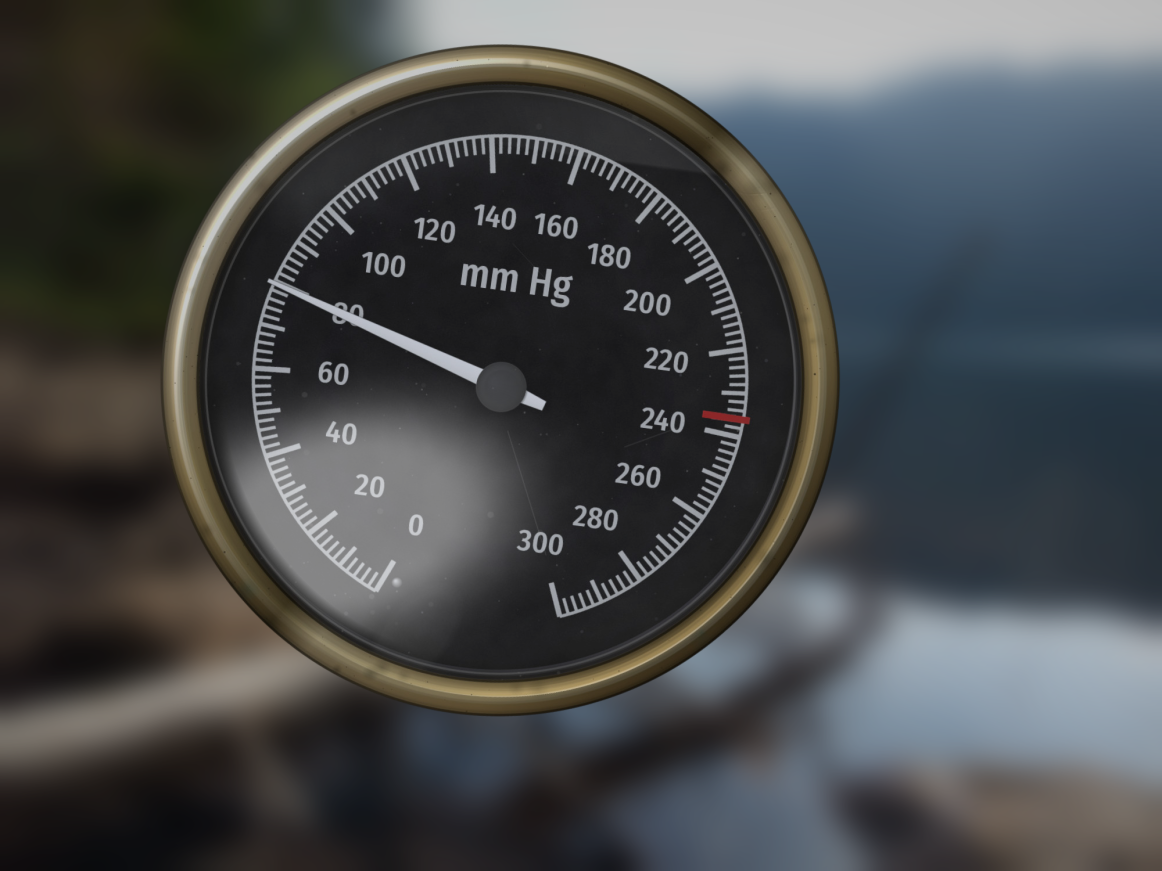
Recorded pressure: **80** mmHg
